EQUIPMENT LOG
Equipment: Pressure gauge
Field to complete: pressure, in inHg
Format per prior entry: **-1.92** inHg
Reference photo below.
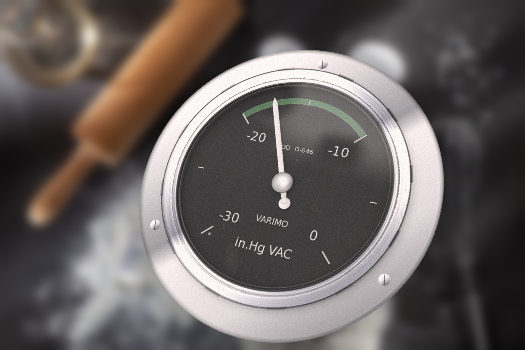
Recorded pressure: **-17.5** inHg
